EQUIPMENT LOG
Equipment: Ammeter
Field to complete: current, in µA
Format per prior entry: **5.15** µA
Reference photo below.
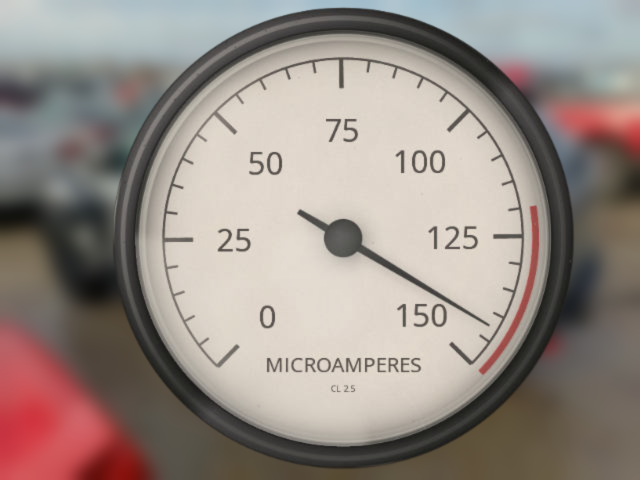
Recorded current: **142.5** µA
